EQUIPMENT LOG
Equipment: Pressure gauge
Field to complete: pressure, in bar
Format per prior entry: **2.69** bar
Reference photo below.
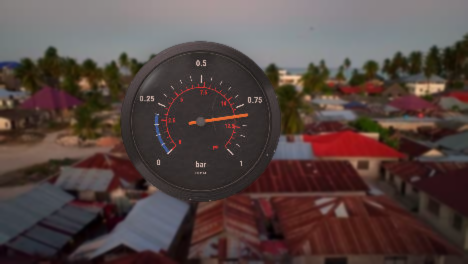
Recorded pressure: **0.8** bar
